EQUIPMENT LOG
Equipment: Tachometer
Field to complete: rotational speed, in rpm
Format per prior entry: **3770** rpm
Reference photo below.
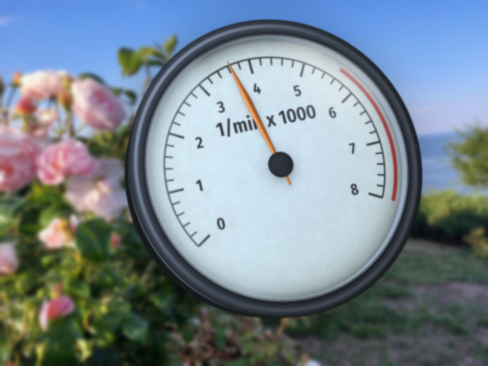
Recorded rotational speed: **3600** rpm
